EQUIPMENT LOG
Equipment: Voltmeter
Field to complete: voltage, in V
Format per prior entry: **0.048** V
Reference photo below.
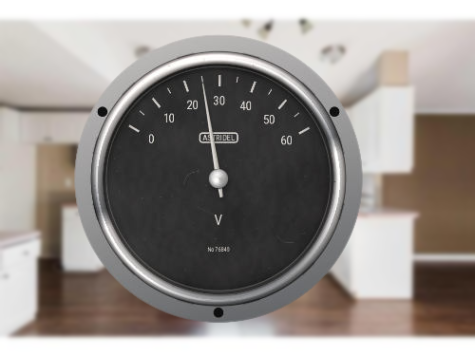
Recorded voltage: **25** V
